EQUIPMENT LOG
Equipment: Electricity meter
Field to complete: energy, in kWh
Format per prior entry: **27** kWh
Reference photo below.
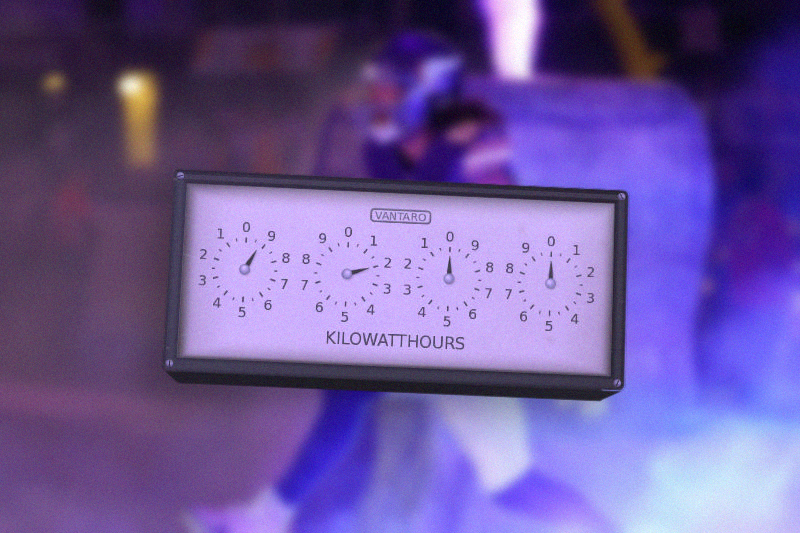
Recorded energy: **9200** kWh
